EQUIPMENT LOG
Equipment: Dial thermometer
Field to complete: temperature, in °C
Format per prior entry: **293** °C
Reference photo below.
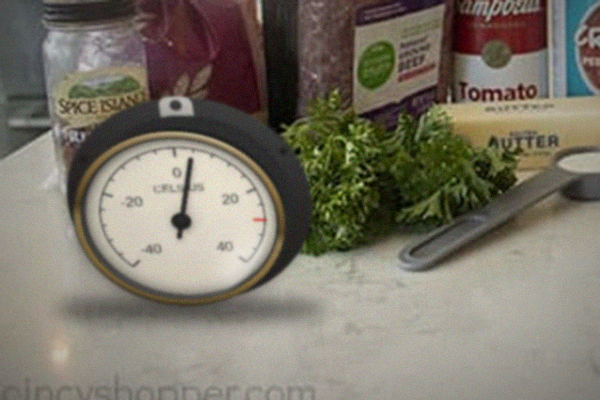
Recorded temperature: **4** °C
